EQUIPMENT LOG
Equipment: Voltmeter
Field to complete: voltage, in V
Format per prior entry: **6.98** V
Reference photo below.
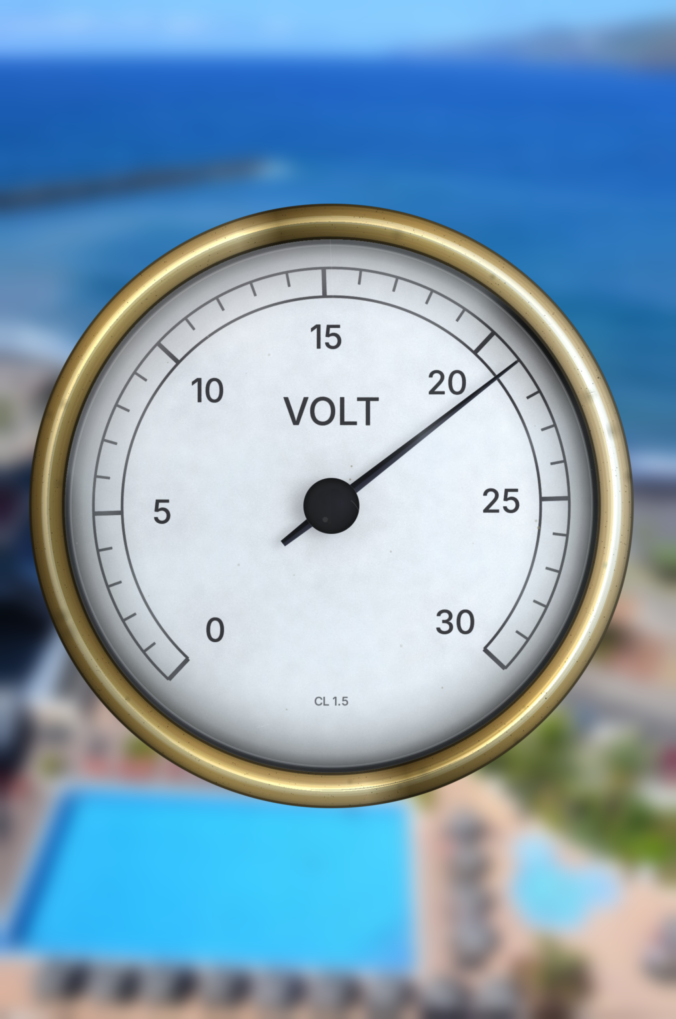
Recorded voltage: **21** V
